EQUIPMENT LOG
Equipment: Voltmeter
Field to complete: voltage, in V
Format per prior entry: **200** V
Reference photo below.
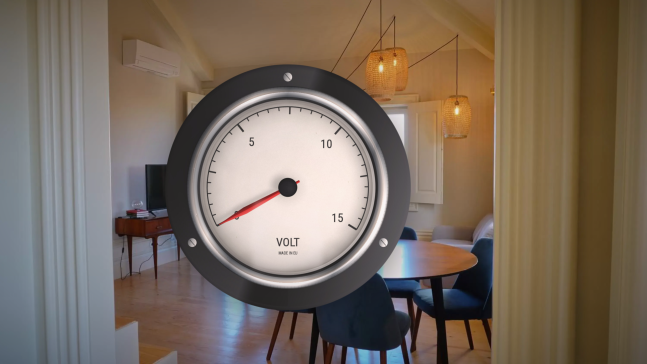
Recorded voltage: **0** V
